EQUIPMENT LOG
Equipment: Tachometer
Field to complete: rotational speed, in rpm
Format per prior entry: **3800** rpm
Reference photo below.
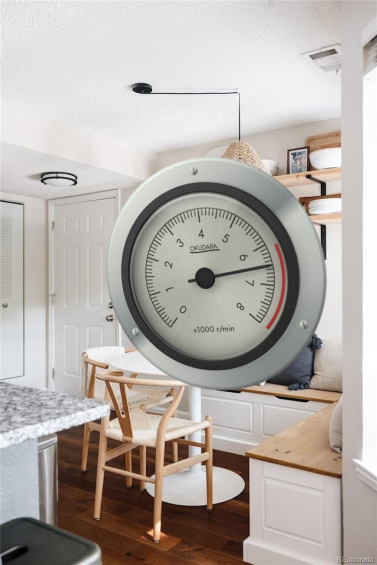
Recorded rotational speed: **6500** rpm
